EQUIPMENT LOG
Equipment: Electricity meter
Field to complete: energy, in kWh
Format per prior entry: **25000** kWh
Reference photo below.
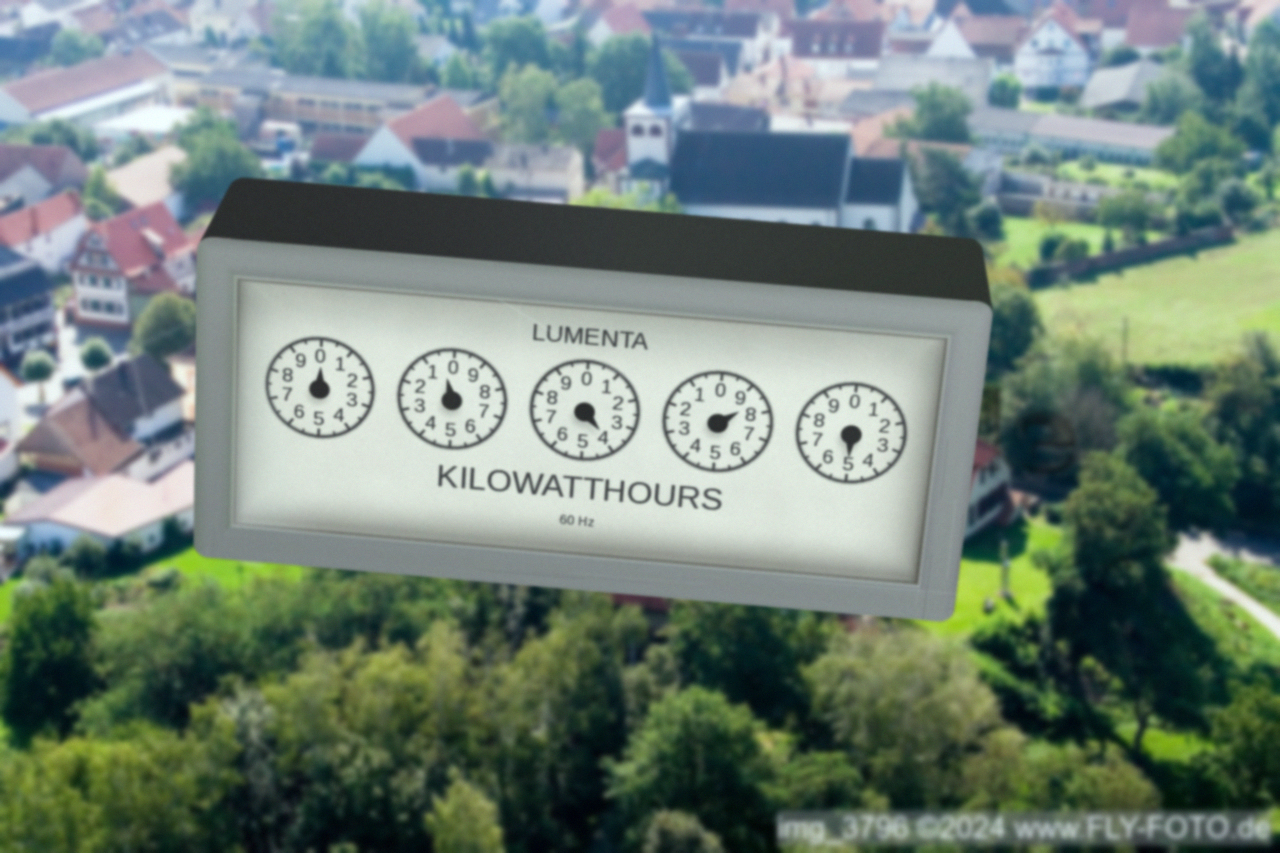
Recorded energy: **385** kWh
